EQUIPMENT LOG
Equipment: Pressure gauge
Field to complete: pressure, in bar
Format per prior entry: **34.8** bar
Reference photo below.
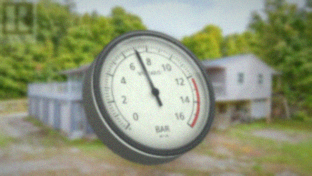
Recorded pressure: **7** bar
